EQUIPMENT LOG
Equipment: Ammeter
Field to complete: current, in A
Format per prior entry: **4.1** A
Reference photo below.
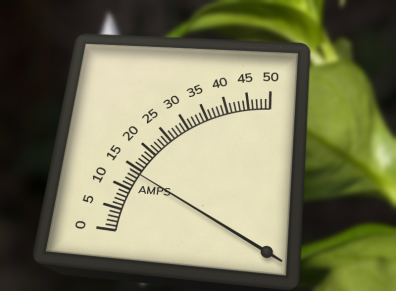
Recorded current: **14** A
